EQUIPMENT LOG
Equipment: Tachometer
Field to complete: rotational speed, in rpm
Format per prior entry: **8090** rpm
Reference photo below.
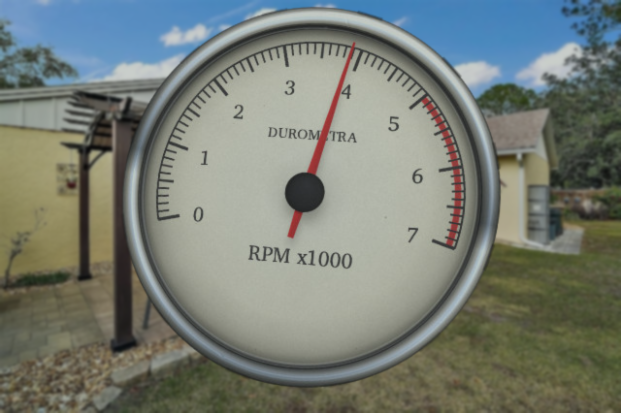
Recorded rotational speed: **3900** rpm
